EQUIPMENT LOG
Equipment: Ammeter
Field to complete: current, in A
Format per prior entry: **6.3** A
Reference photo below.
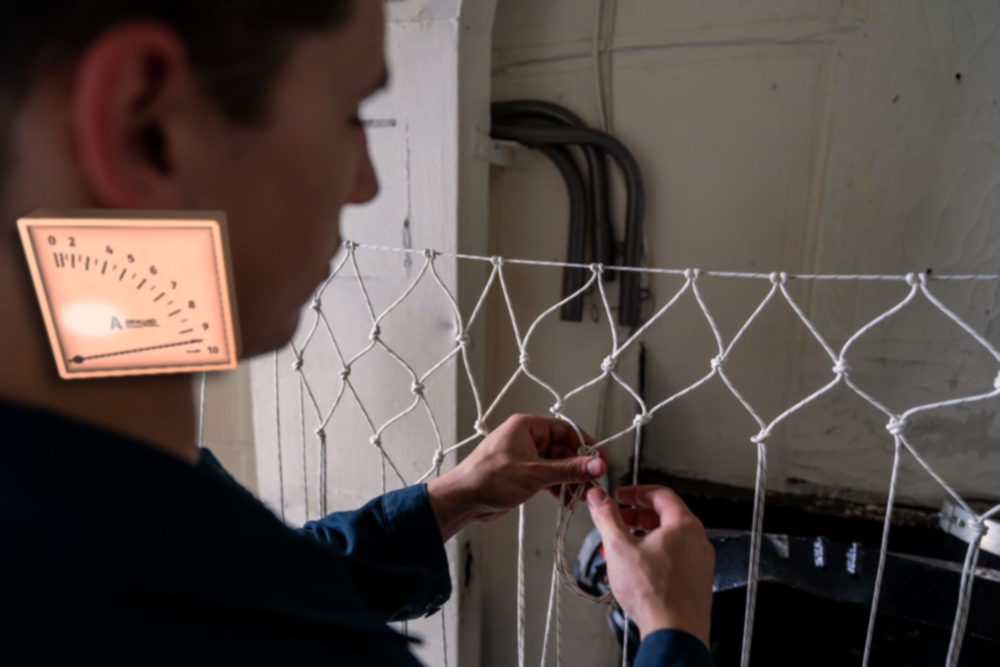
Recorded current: **9.5** A
